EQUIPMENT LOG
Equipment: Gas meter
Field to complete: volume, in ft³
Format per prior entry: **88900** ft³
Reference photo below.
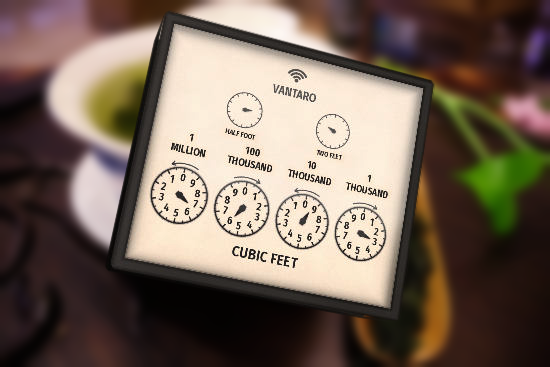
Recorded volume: **659300** ft³
